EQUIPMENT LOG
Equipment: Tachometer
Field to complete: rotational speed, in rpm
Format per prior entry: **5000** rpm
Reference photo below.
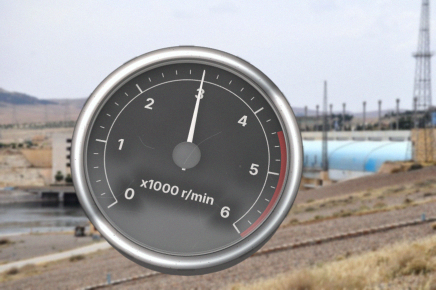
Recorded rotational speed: **3000** rpm
